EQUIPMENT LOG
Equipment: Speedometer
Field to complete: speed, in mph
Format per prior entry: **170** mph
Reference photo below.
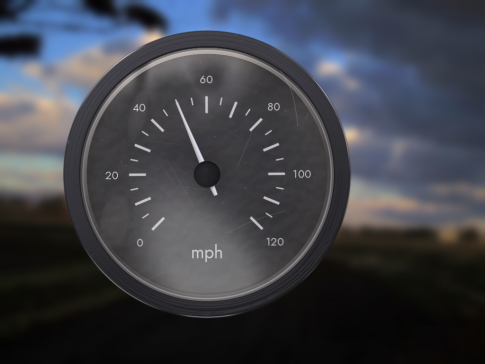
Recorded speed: **50** mph
